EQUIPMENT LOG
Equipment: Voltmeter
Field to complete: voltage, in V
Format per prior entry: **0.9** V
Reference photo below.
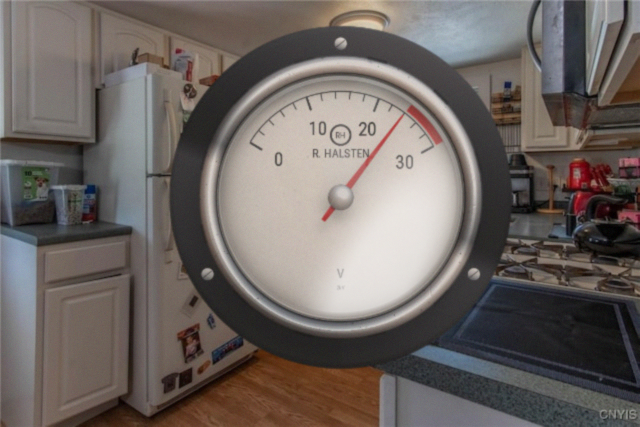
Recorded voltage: **24** V
